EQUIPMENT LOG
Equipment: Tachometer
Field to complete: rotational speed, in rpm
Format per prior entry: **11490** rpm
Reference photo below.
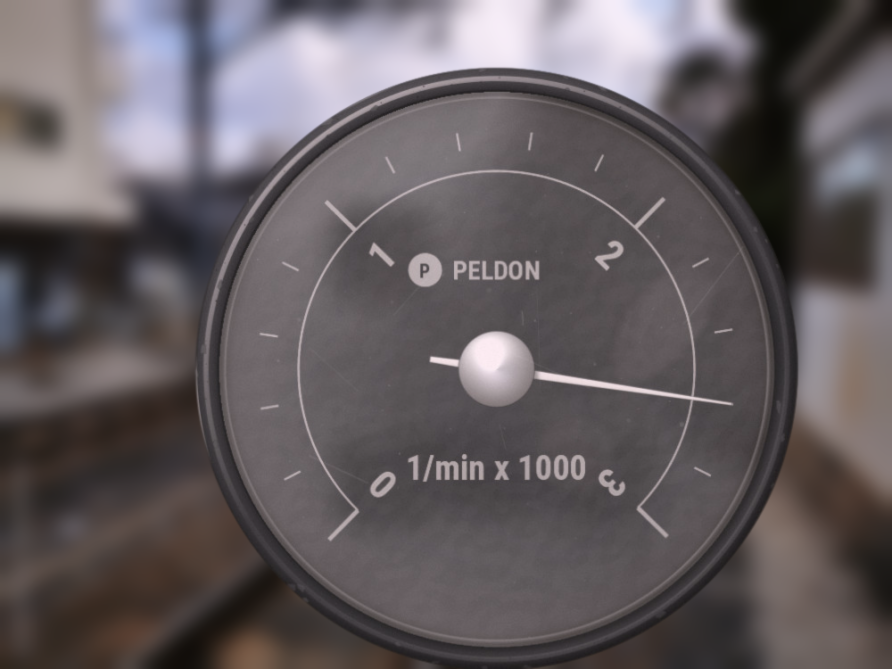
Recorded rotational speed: **2600** rpm
